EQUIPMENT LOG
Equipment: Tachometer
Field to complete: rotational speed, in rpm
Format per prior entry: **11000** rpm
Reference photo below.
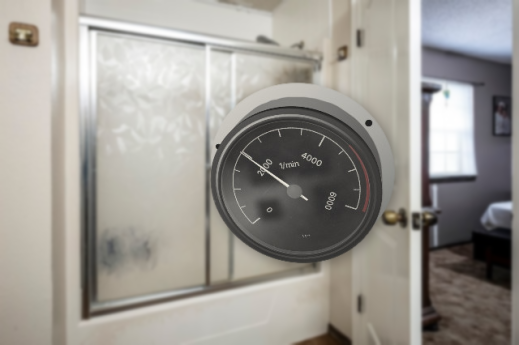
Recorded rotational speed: **2000** rpm
